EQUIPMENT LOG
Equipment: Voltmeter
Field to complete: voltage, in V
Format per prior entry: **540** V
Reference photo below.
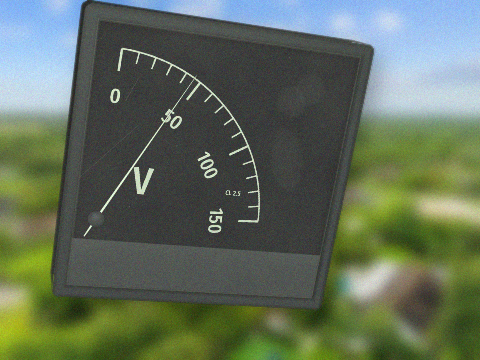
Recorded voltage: **45** V
